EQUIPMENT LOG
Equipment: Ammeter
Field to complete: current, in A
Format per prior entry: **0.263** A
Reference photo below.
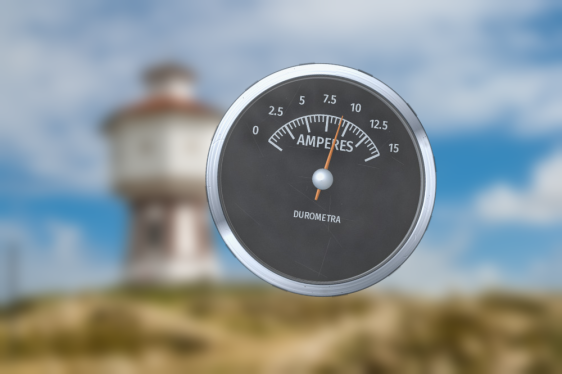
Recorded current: **9** A
